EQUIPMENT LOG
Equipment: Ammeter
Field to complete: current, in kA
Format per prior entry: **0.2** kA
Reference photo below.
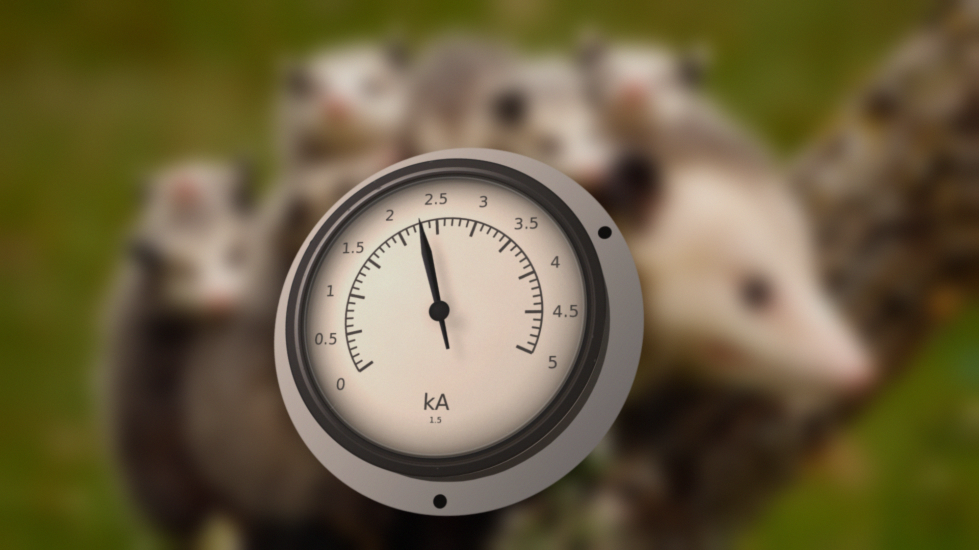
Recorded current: **2.3** kA
